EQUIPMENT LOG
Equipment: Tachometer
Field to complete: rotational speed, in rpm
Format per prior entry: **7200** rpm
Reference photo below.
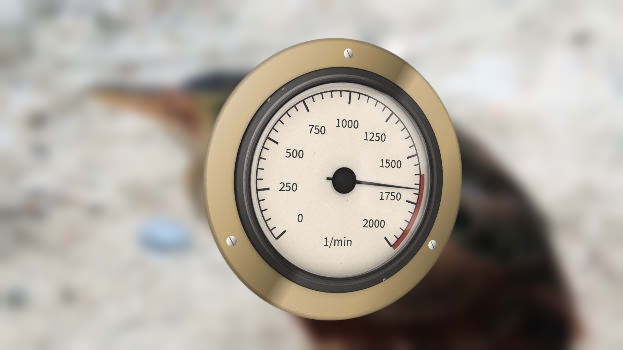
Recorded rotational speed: **1675** rpm
